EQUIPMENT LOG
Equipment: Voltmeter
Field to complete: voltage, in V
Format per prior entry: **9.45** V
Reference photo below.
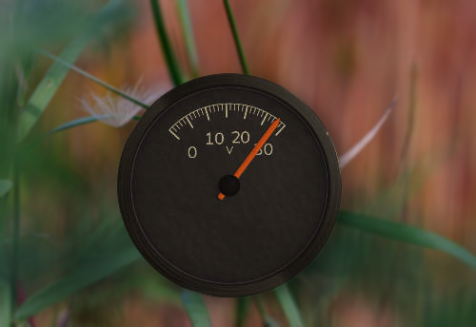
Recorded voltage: **28** V
